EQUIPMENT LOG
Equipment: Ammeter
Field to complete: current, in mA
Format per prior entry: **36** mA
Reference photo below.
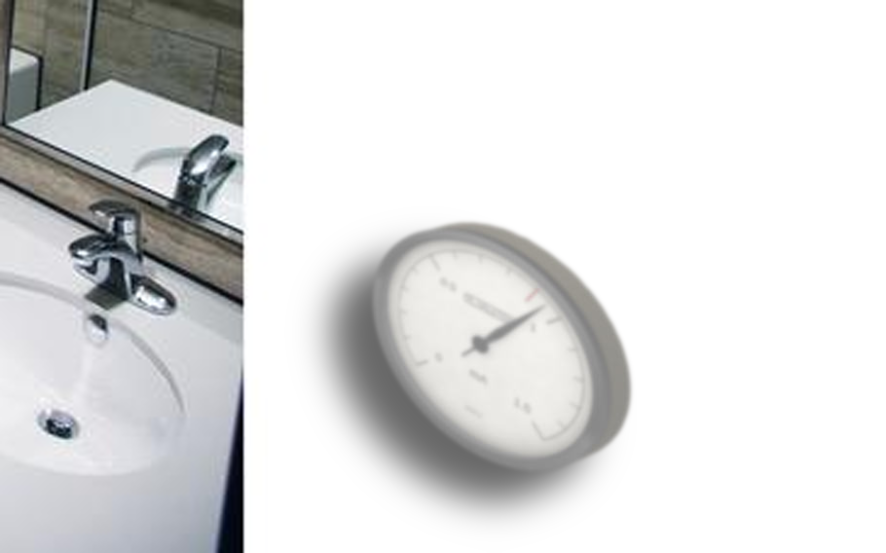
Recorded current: **0.95** mA
